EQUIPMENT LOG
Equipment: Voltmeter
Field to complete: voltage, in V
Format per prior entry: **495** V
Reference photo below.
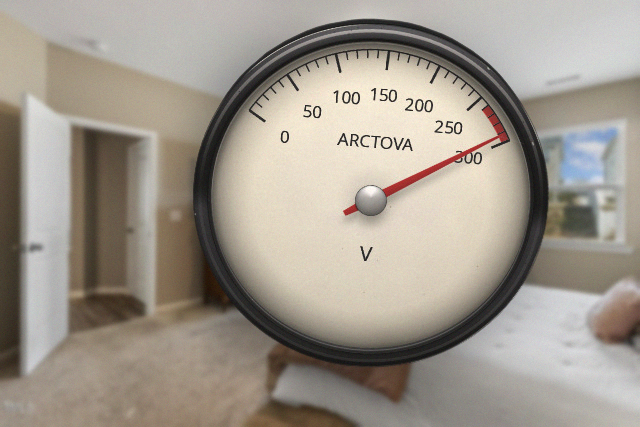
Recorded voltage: **290** V
